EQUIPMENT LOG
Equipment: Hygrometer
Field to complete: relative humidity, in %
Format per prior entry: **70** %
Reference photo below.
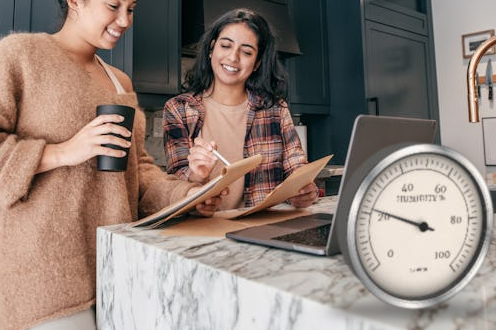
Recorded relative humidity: **22** %
